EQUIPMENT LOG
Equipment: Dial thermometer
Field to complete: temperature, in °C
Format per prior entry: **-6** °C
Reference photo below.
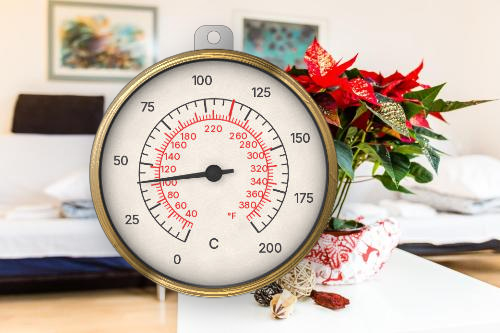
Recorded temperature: **40** °C
